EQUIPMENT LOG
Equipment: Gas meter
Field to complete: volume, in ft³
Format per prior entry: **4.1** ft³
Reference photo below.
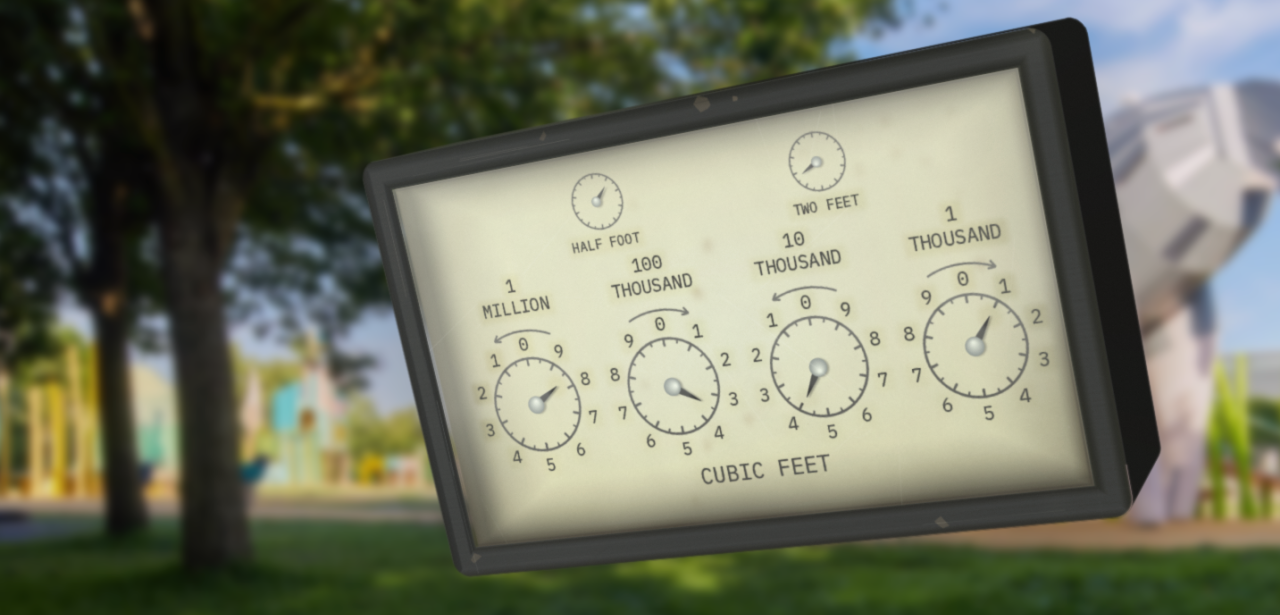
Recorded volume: **834100** ft³
